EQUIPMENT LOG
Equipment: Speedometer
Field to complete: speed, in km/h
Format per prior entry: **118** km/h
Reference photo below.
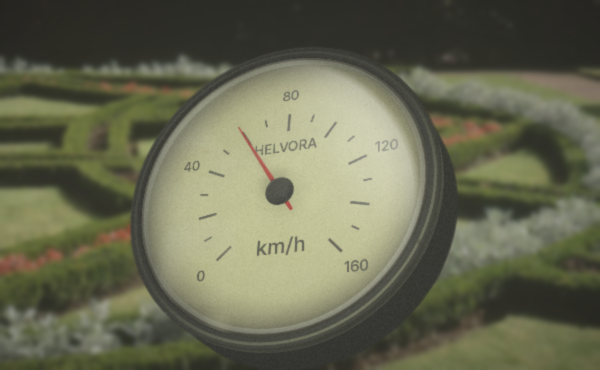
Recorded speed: **60** km/h
